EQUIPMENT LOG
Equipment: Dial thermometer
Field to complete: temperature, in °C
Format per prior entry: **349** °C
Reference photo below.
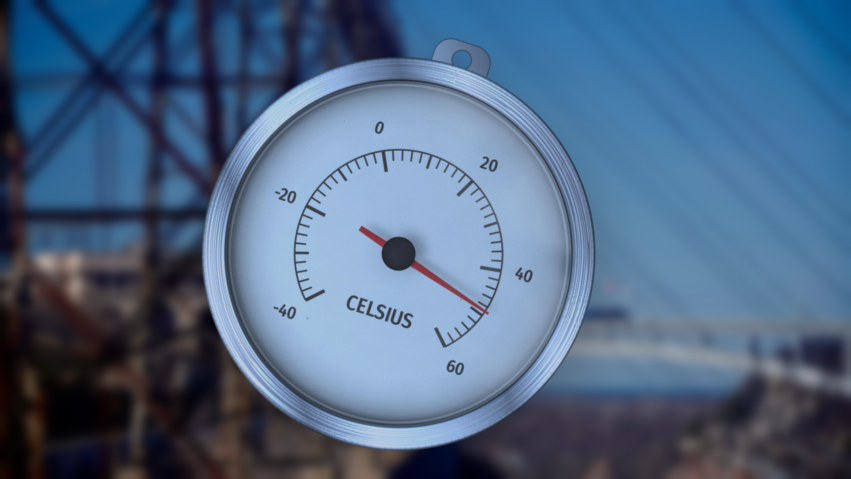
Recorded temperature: **49** °C
